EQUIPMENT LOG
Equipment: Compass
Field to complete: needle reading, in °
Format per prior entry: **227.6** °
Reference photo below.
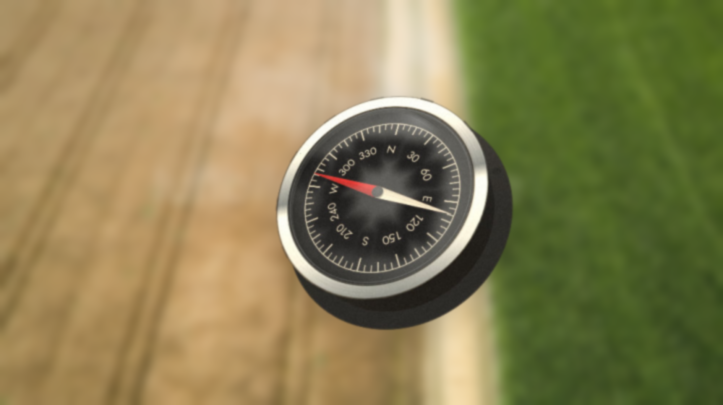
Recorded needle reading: **280** °
